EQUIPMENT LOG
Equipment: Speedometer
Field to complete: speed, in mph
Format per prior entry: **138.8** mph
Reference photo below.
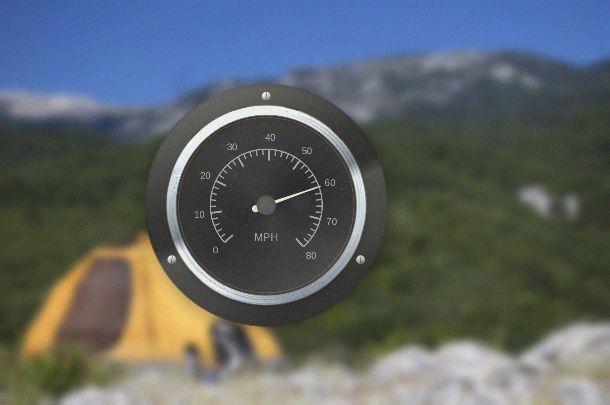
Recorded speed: **60** mph
